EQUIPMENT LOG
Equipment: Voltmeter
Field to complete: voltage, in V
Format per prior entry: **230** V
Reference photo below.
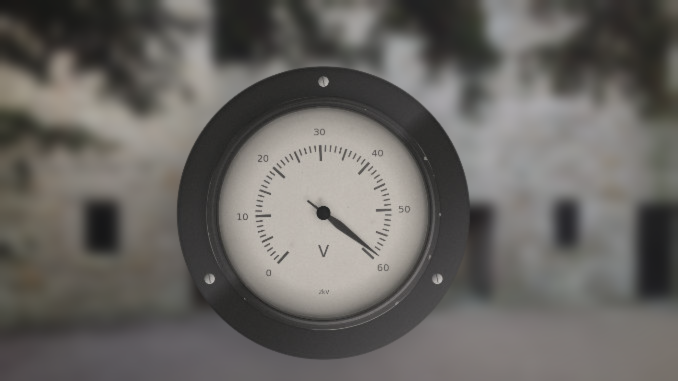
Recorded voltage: **59** V
